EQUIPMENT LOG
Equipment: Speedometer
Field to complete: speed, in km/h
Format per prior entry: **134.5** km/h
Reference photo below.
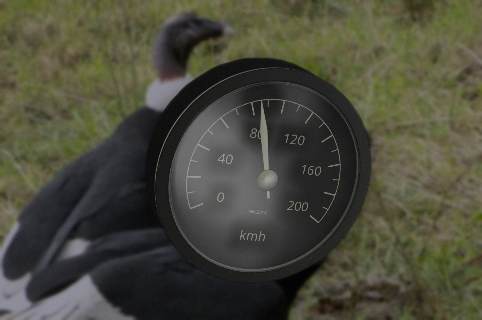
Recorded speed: **85** km/h
